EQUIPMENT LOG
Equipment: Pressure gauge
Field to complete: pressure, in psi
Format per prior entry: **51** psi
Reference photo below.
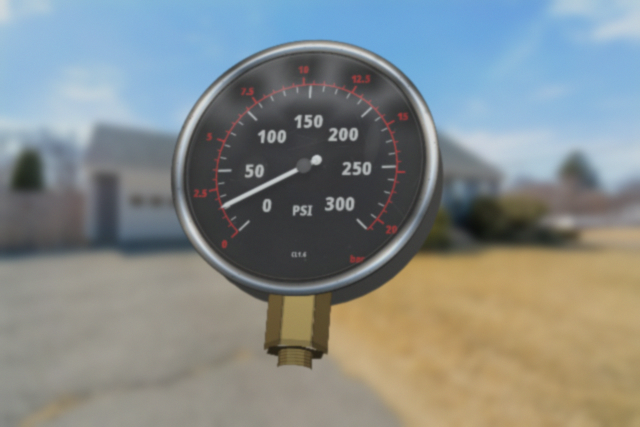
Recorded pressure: **20** psi
